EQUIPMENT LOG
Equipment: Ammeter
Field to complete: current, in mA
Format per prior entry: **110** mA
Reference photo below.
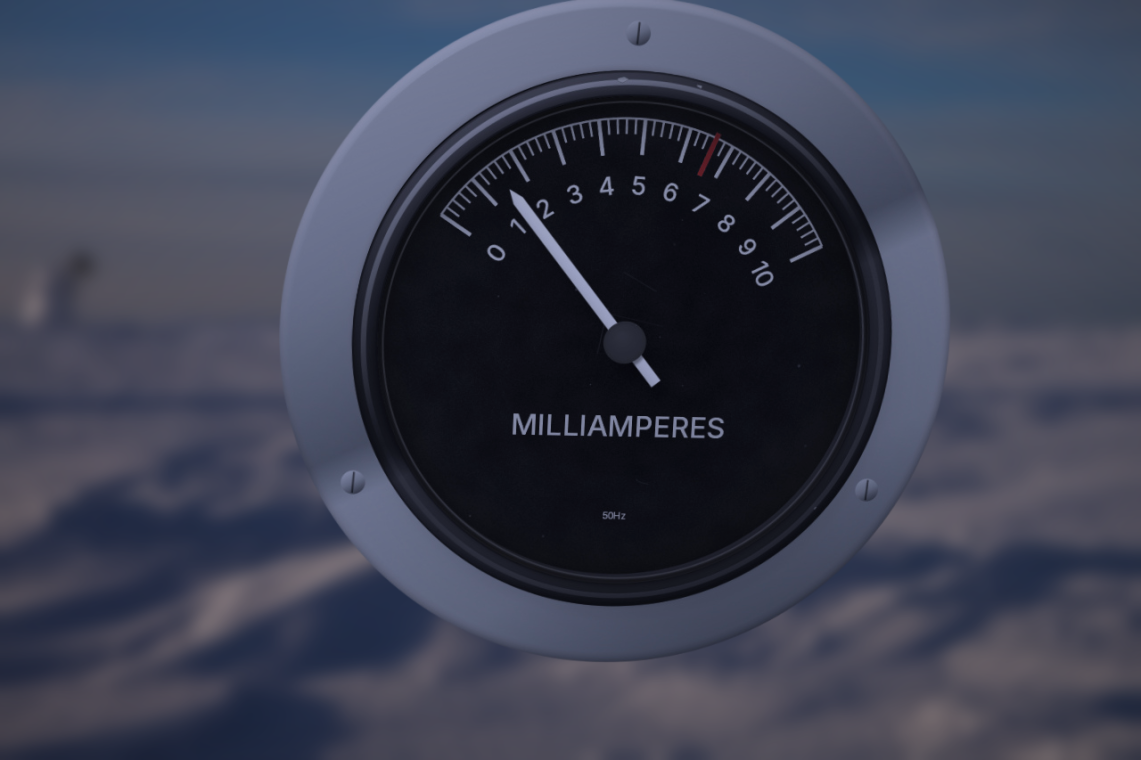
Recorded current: **1.5** mA
